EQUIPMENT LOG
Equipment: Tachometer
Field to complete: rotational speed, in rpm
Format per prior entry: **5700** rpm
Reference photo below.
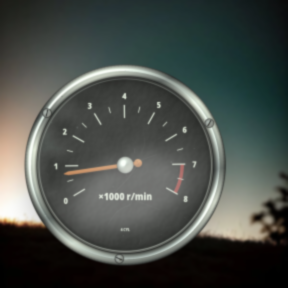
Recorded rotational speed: **750** rpm
